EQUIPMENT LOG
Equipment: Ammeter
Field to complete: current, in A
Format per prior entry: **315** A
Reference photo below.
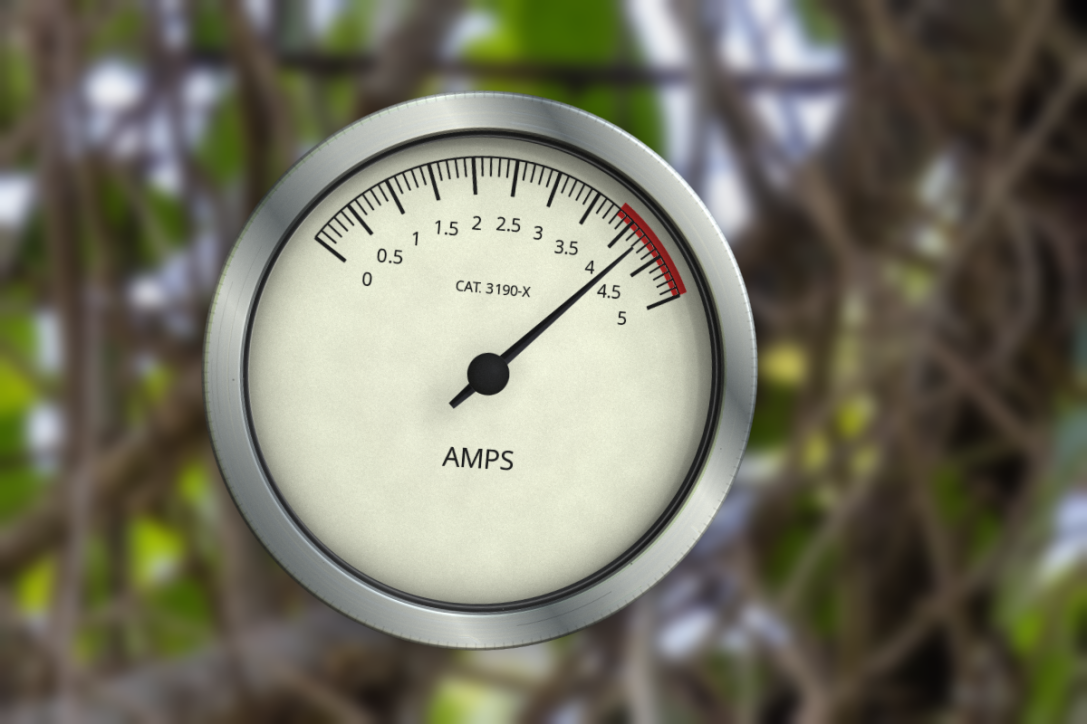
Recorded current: **4.2** A
